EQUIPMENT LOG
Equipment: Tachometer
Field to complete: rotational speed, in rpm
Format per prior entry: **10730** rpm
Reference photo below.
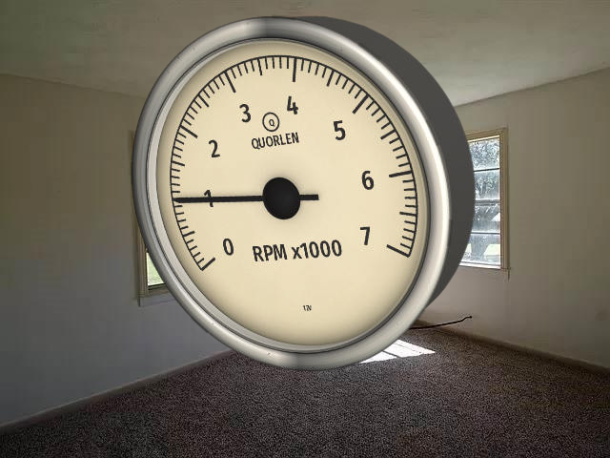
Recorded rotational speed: **1000** rpm
